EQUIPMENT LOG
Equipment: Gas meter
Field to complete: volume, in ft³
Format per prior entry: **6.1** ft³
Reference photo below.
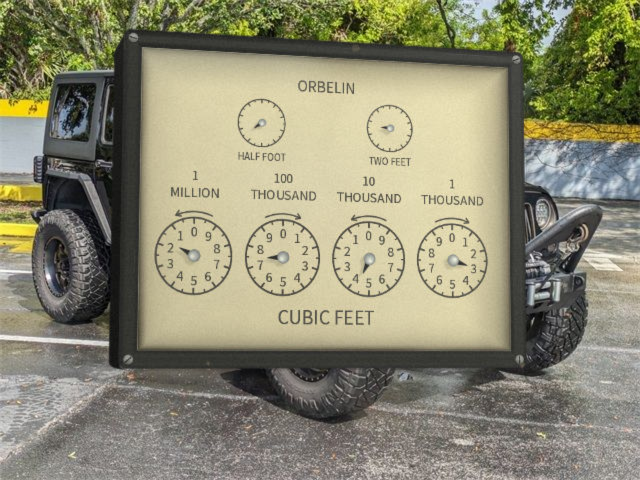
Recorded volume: **174300** ft³
